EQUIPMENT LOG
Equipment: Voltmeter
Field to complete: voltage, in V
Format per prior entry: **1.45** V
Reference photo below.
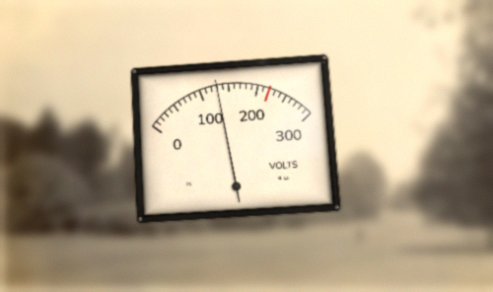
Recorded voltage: **130** V
